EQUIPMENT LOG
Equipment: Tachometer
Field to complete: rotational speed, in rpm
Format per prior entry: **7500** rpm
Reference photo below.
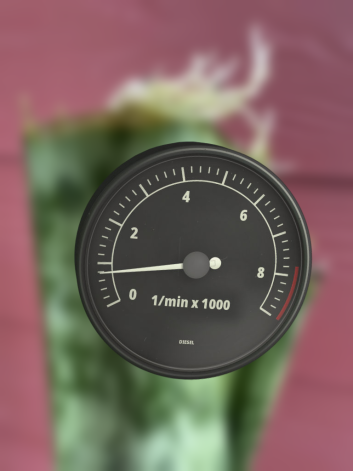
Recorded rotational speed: **800** rpm
